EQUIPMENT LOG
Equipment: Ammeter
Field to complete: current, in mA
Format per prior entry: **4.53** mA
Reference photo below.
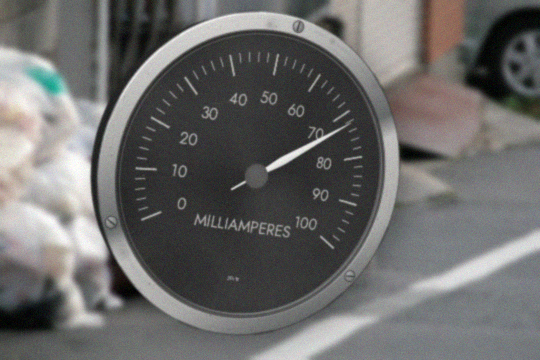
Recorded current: **72** mA
